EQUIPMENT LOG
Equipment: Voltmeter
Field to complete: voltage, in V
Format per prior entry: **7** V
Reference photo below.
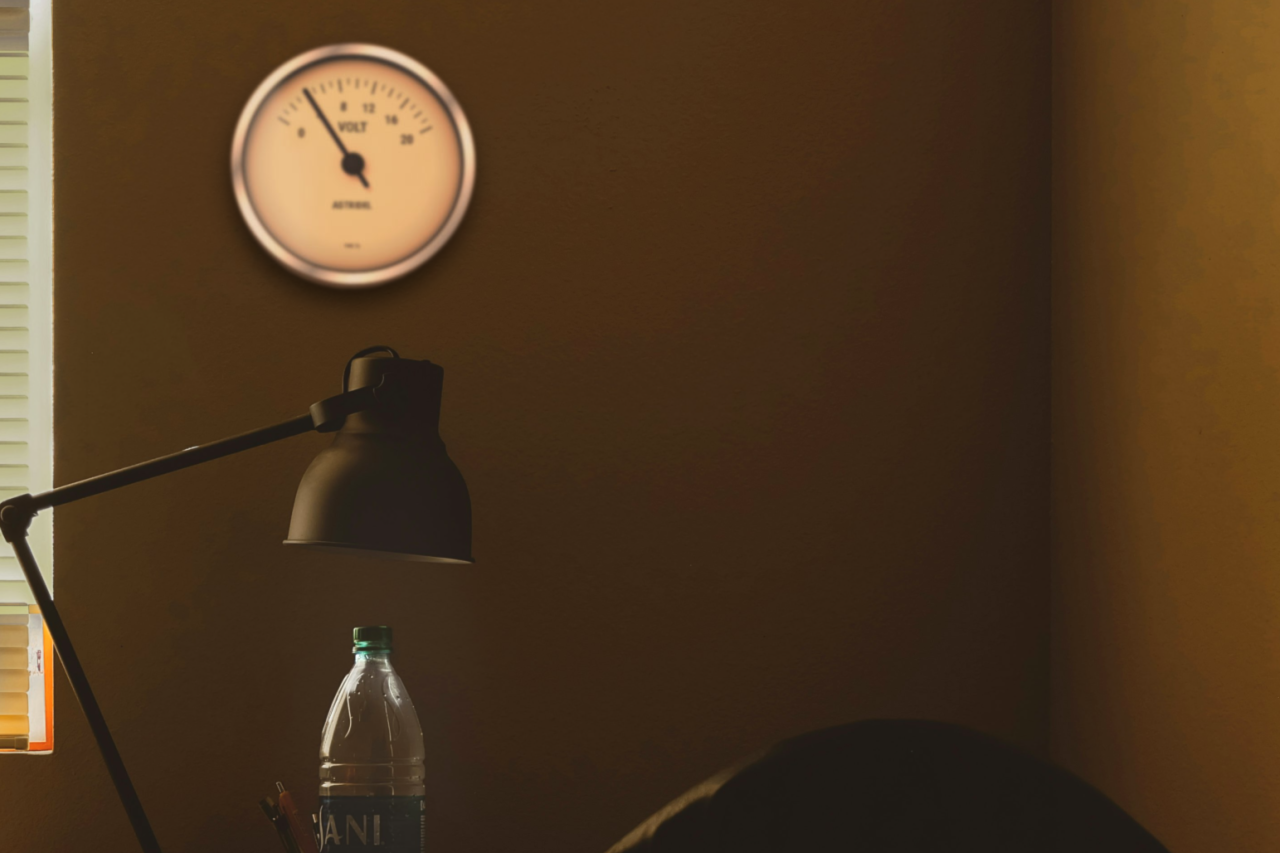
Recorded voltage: **4** V
